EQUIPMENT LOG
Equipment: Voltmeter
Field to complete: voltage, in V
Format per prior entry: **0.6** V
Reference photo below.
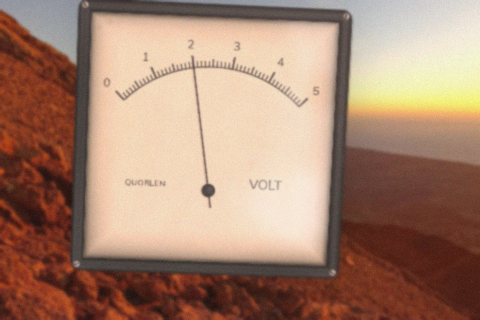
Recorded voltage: **2** V
